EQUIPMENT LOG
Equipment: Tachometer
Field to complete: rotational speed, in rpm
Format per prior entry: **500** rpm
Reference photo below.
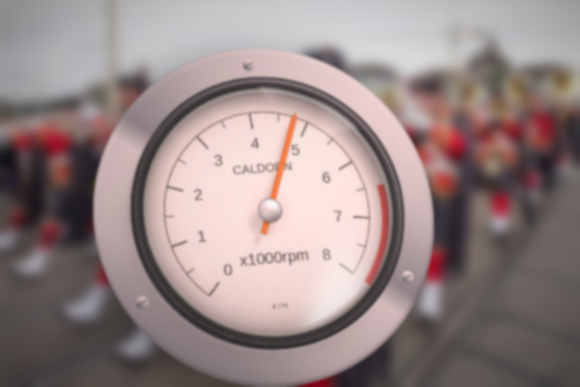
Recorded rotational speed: **4750** rpm
